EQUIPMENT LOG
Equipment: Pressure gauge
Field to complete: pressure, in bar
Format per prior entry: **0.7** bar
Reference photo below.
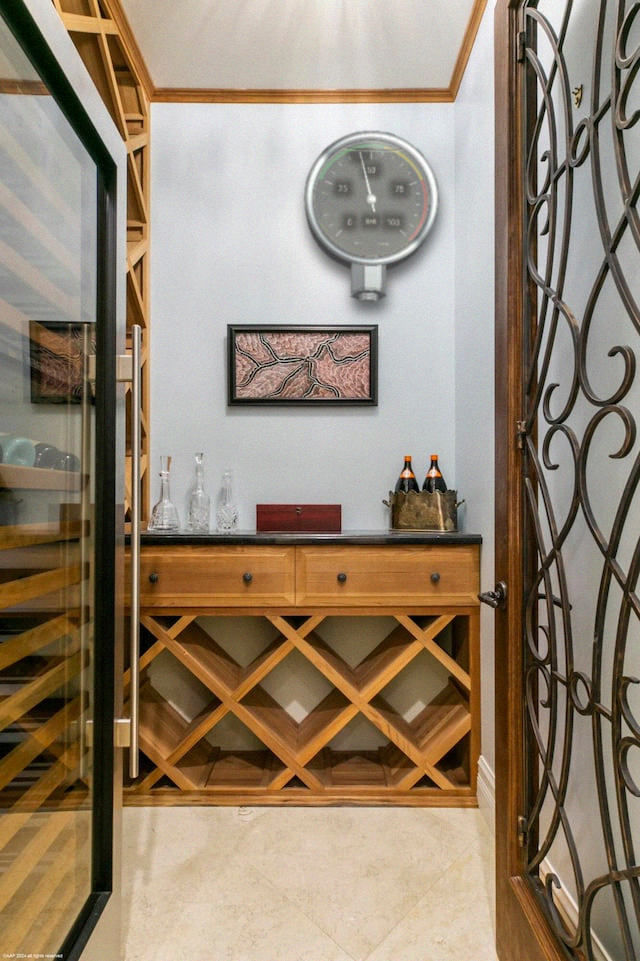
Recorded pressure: **45** bar
